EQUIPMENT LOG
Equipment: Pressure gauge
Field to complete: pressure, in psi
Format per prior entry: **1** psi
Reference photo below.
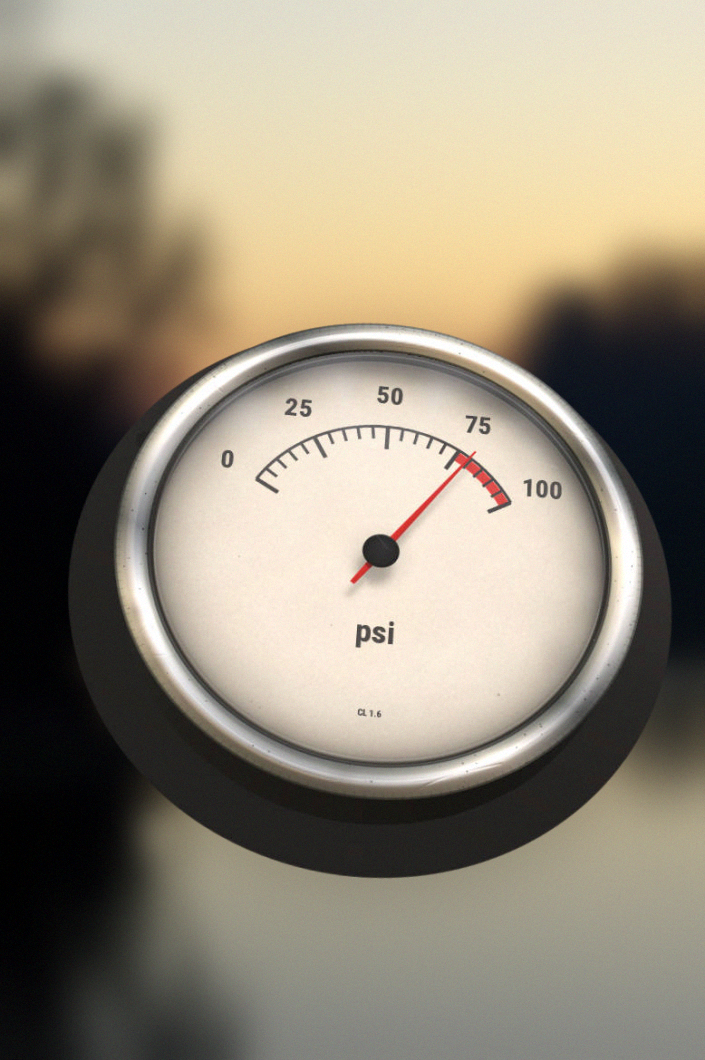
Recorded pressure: **80** psi
